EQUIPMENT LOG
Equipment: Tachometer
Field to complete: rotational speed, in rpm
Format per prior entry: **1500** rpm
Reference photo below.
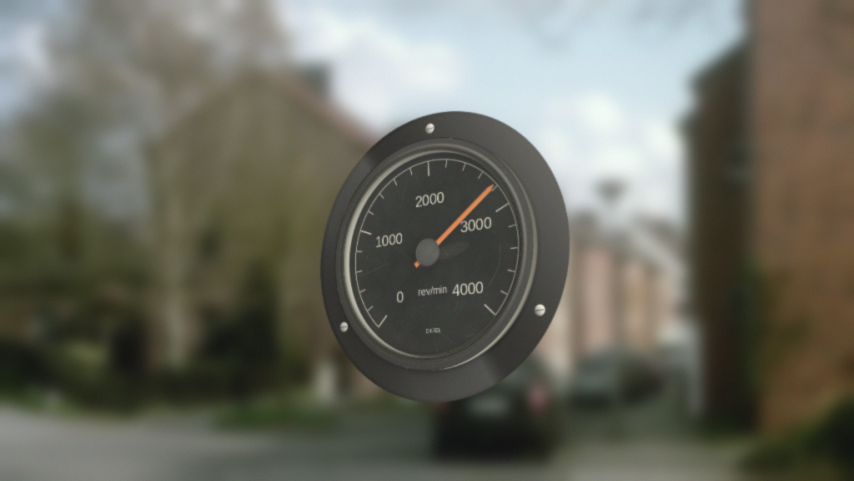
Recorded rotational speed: **2800** rpm
